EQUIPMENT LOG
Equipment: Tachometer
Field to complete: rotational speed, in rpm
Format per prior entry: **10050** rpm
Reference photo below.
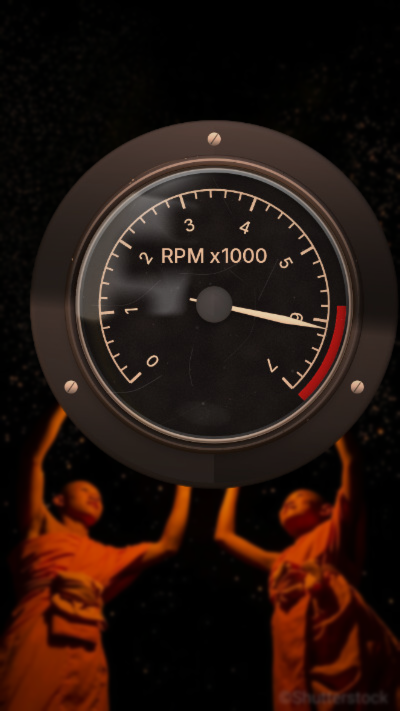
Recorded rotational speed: **6100** rpm
